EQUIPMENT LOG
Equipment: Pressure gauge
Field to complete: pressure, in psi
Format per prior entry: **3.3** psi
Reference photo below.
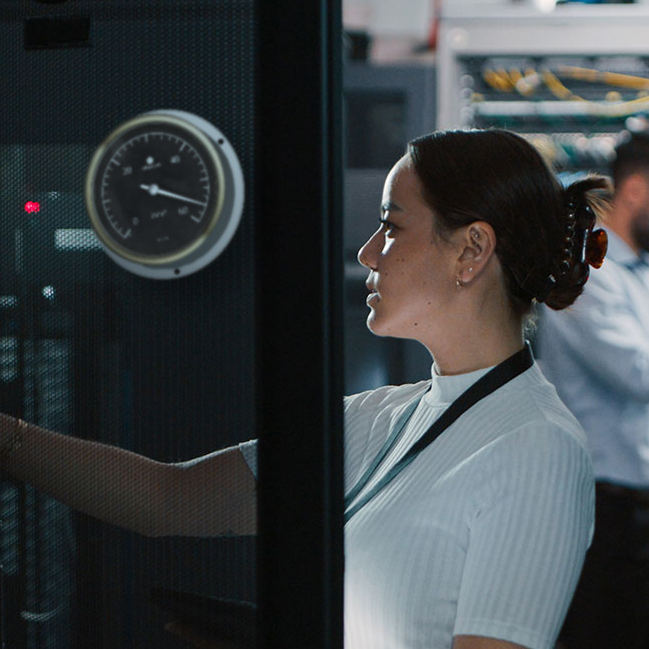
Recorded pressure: **56** psi
